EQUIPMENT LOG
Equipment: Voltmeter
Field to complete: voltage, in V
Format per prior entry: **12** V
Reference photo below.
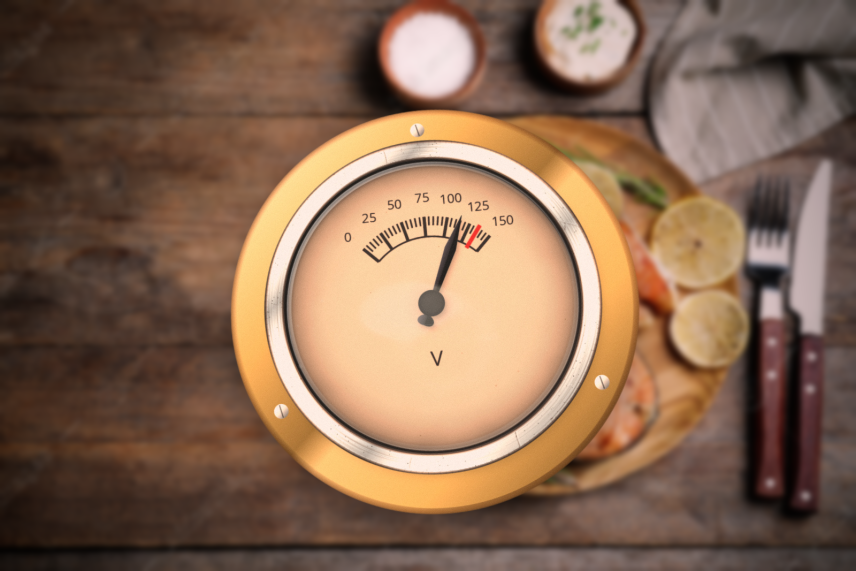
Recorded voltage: **115** V
